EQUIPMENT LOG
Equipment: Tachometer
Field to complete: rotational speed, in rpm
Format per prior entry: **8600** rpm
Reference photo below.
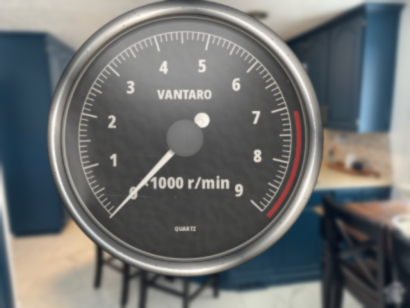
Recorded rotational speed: **0** rpm
